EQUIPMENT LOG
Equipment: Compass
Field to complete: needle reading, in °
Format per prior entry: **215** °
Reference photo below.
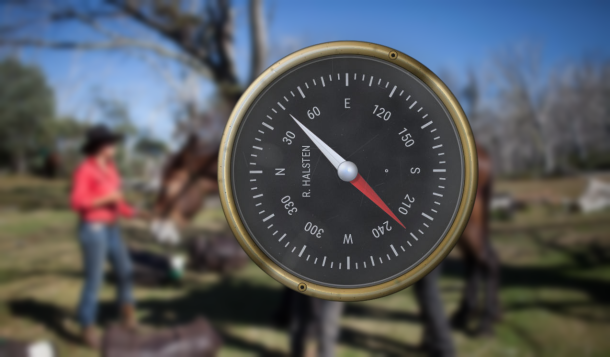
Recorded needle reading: **225** °
